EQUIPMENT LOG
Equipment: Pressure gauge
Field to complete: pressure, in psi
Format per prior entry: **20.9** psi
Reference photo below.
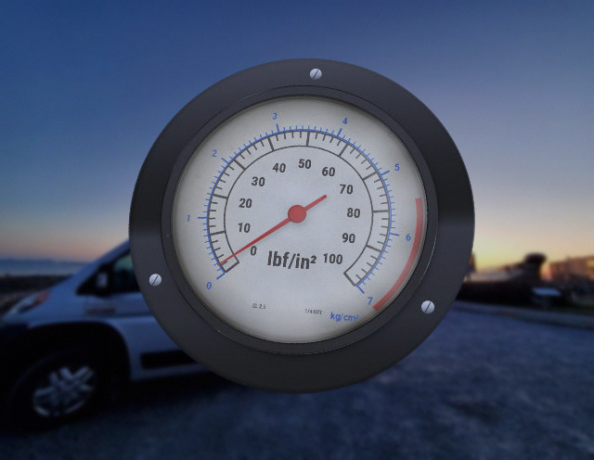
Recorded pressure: **2** psi
